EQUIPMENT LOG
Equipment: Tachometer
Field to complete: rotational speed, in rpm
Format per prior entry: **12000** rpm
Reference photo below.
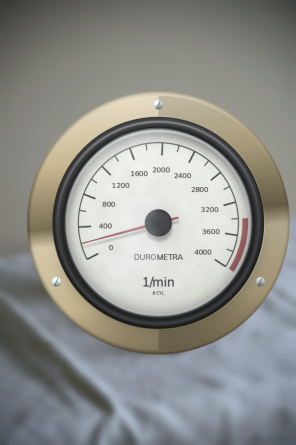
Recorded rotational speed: **200** rpm
